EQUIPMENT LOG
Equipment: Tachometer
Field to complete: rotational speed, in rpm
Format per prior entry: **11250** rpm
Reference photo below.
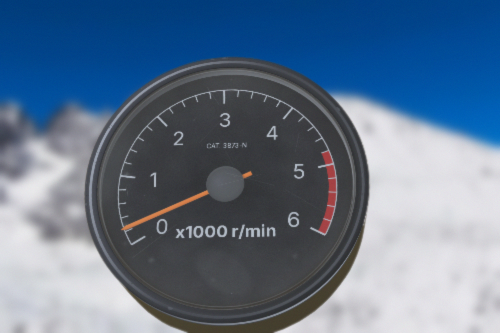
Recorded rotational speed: **200** rpm
